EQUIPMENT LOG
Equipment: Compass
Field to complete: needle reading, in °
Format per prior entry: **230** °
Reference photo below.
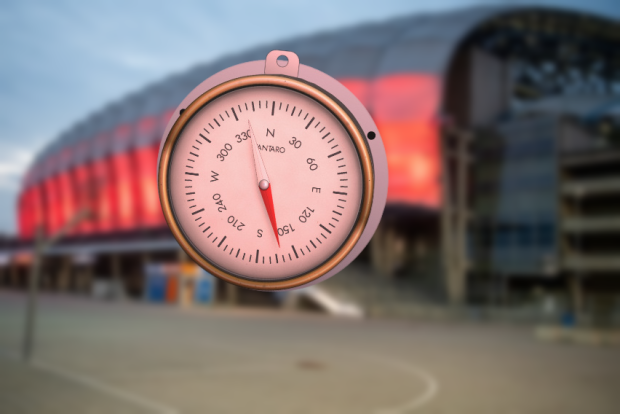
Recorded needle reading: **160** °
